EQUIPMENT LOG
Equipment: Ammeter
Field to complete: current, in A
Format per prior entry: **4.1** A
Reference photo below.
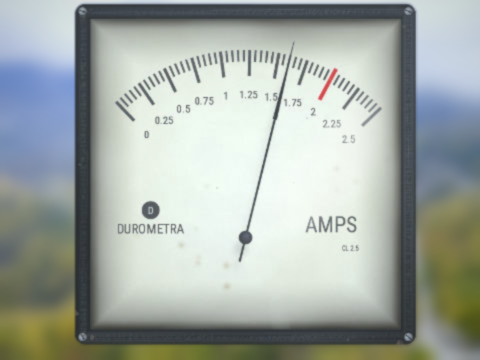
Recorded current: **1.6** A
